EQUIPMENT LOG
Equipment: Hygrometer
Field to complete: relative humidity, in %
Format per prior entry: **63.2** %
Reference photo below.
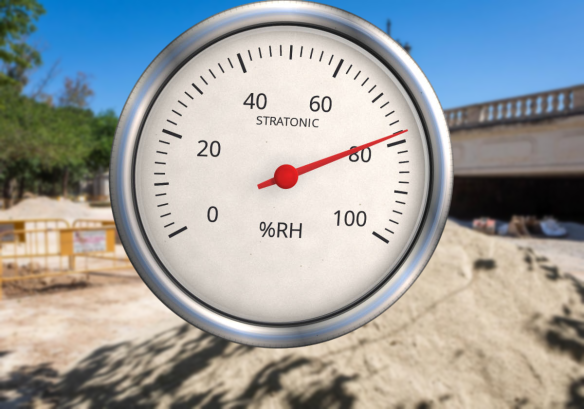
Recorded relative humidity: **78** %
